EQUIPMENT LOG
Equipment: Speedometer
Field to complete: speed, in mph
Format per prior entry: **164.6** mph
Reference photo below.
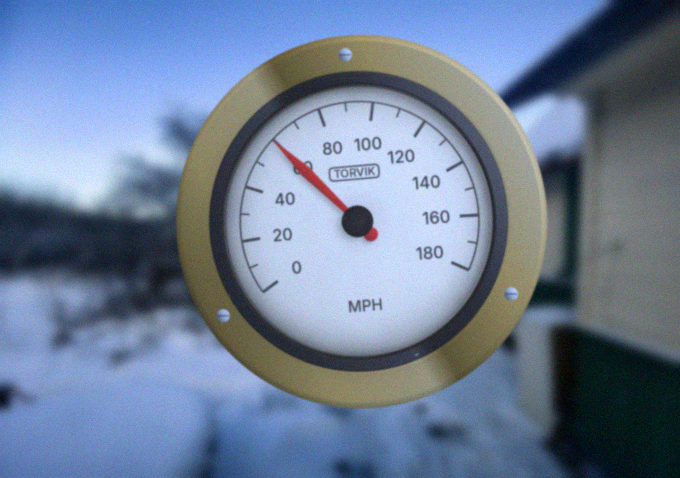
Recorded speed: **60** mph
